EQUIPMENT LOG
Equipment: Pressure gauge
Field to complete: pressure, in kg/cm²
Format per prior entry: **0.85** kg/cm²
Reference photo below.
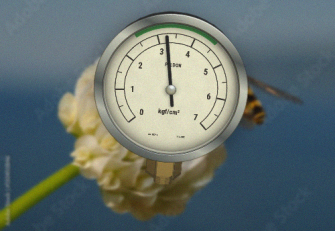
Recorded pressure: **3.25** kg/cm²
